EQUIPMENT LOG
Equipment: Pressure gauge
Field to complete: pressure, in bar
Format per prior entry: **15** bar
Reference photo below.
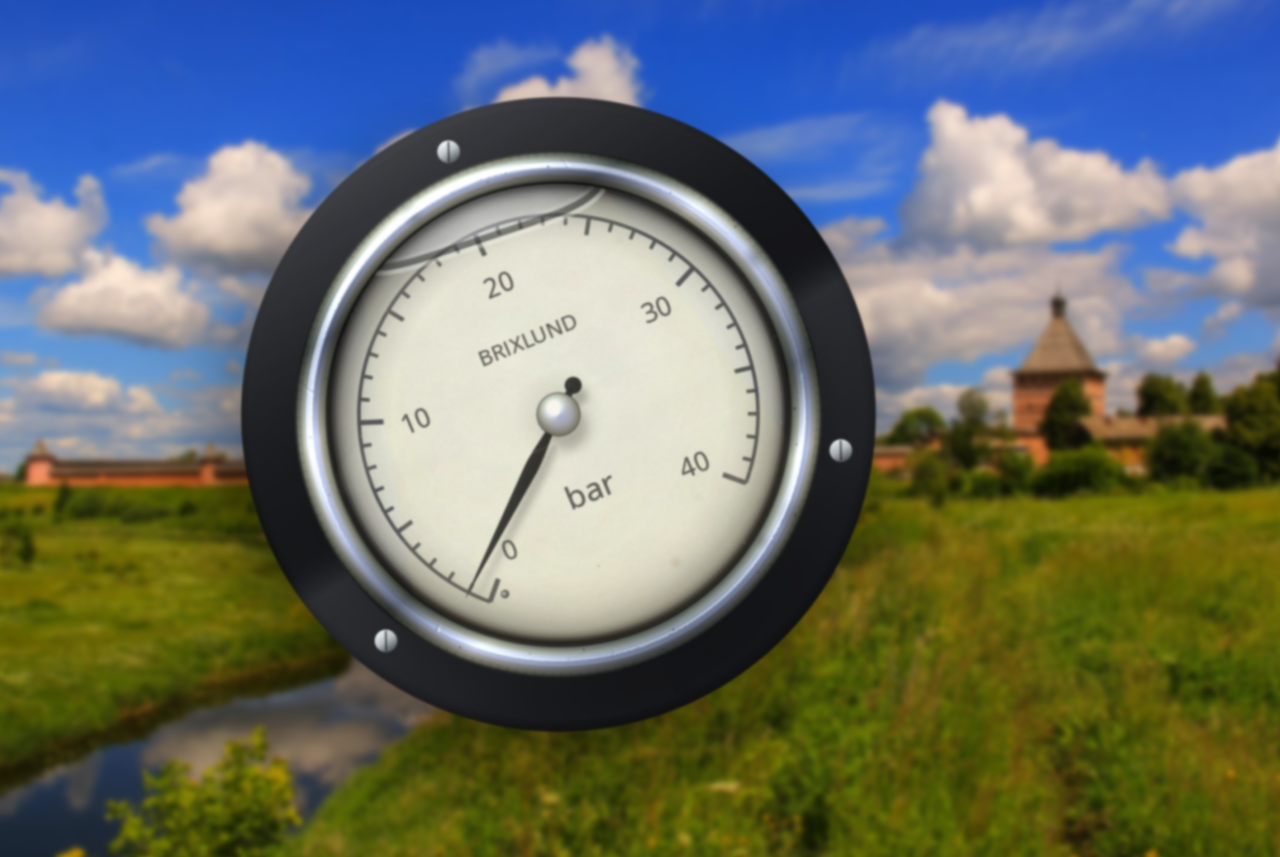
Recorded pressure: **1** bar
